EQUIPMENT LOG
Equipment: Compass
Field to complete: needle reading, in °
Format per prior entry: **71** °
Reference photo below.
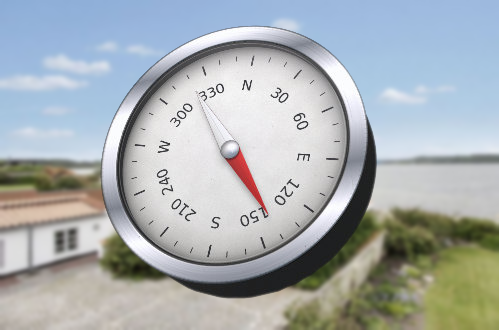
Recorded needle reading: **140** °
